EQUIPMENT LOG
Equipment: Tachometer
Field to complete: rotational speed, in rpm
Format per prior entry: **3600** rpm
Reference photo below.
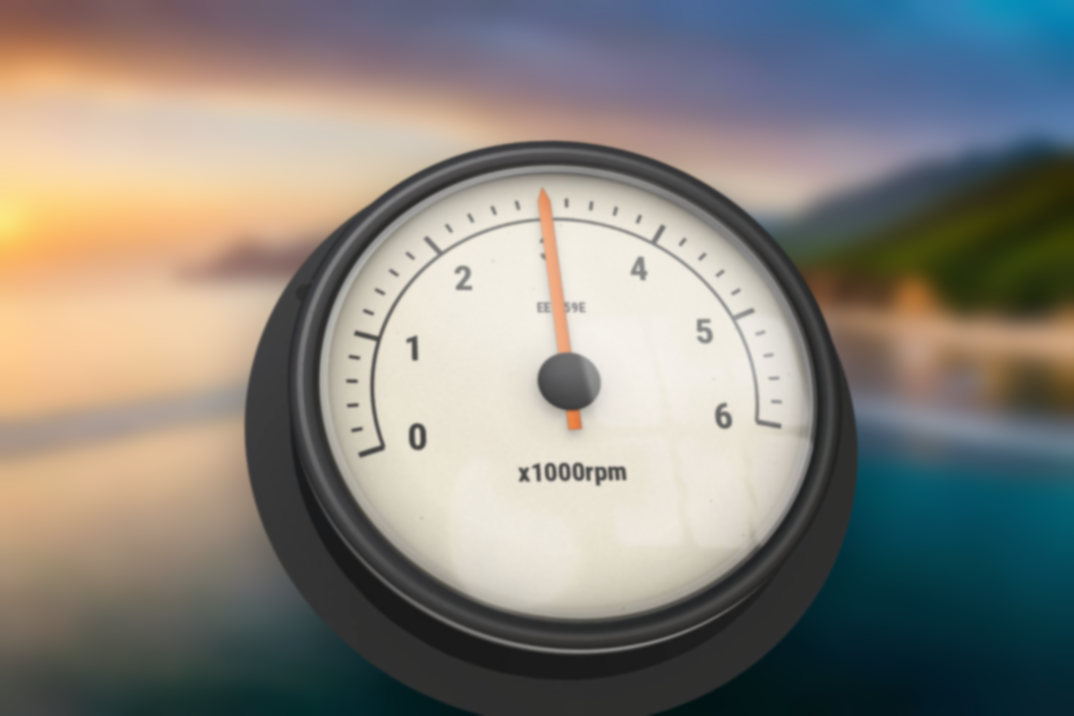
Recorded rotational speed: **3000** rpm
